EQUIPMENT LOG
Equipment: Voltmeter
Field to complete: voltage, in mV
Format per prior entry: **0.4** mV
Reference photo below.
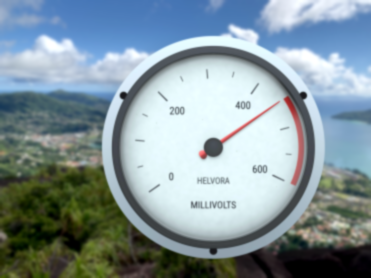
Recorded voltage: **450** mV
